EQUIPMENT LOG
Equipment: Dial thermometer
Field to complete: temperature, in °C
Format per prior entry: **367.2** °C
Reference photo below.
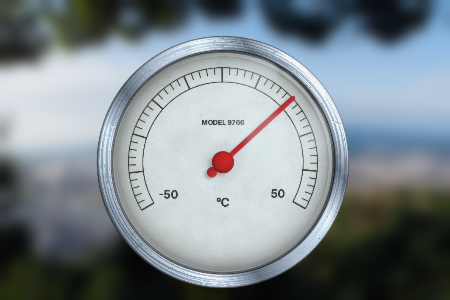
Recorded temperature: **20** °C
